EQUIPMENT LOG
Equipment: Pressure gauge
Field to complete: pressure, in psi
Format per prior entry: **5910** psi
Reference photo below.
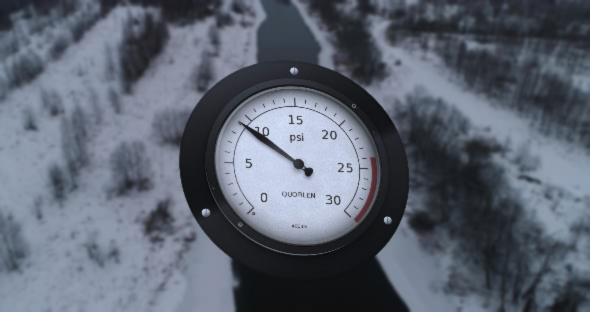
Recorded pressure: **9** psi
